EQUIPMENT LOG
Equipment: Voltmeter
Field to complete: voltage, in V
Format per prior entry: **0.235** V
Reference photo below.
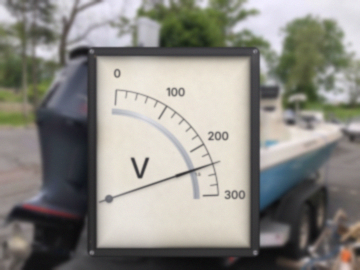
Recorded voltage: **240** V
